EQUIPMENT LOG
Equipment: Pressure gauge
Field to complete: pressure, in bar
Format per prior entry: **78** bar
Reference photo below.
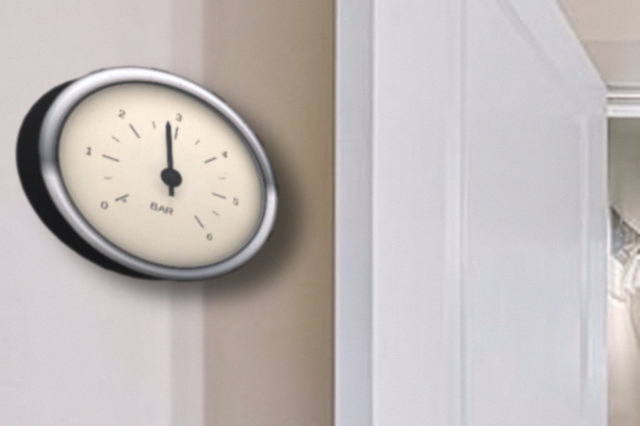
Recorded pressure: **2.75** bar
